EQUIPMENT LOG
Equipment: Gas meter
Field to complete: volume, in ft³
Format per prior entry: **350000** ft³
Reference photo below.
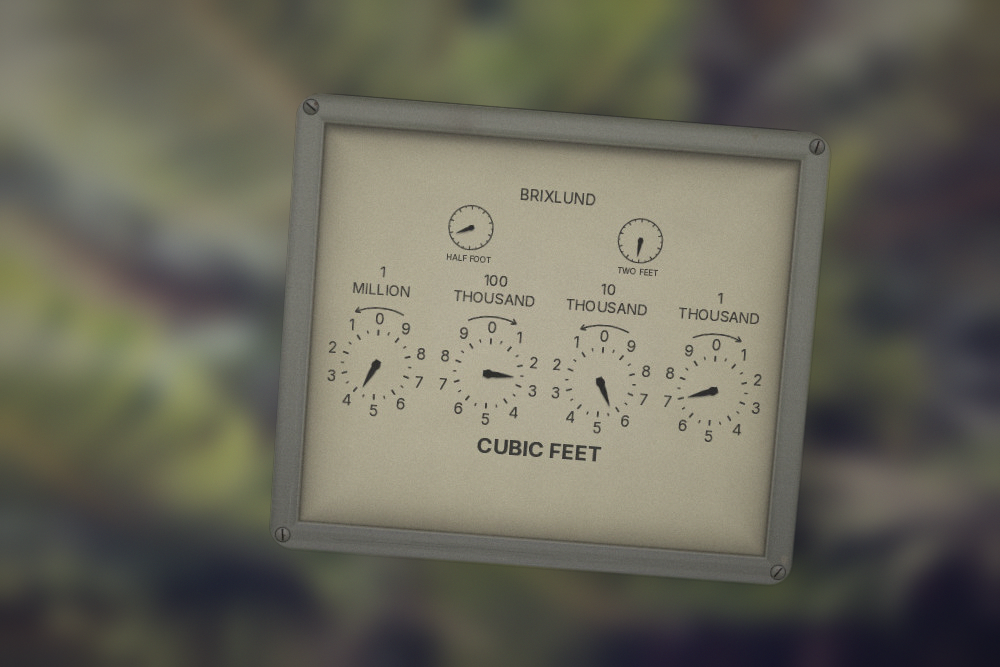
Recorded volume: **425700** ft³
